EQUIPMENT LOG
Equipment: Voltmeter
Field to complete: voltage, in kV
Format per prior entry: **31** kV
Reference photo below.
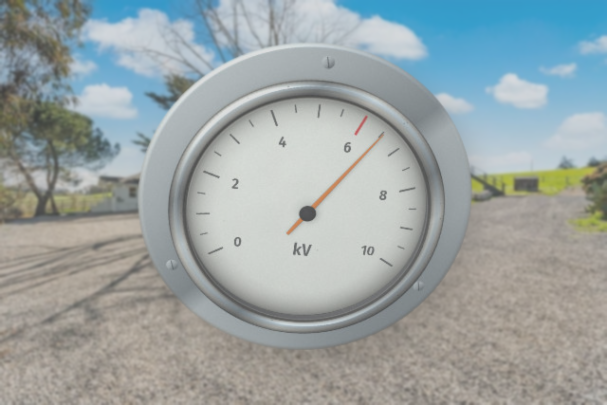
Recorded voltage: **6.5** kV
